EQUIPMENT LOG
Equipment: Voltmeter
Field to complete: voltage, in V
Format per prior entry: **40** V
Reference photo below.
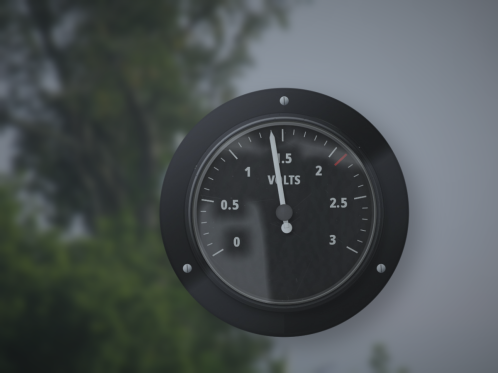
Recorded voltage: **1.4** V
